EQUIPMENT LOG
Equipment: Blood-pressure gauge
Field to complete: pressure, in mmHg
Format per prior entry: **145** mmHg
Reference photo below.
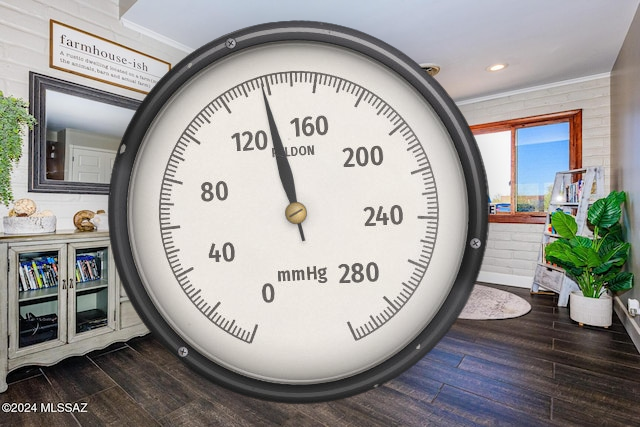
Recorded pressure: **138** mmHg
